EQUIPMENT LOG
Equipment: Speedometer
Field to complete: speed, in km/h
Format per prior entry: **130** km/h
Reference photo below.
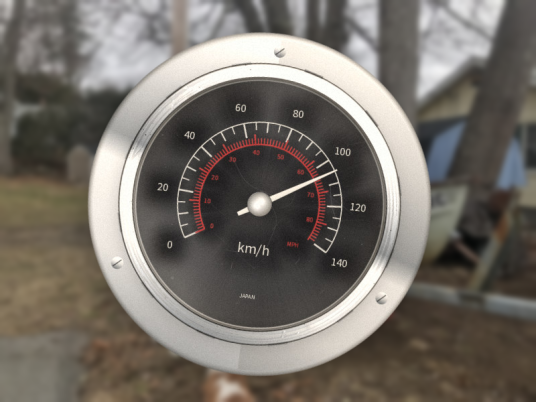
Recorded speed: **105** km/h
